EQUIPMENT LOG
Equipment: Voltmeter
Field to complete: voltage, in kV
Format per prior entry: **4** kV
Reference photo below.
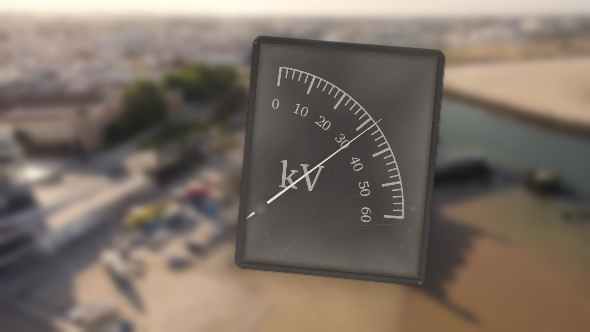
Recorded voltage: **32** kV
